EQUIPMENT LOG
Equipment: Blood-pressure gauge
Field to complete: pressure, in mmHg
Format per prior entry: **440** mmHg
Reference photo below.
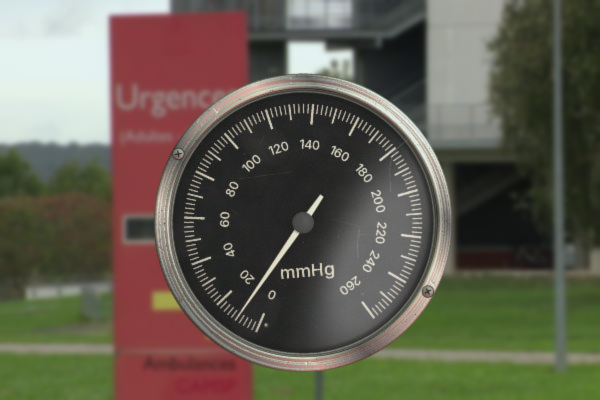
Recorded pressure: **10** mmHg
